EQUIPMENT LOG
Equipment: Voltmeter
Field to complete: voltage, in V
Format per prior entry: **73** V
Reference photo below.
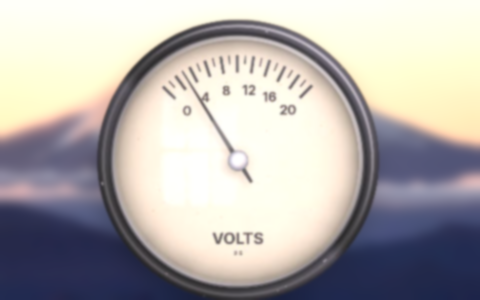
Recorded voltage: **3** V
